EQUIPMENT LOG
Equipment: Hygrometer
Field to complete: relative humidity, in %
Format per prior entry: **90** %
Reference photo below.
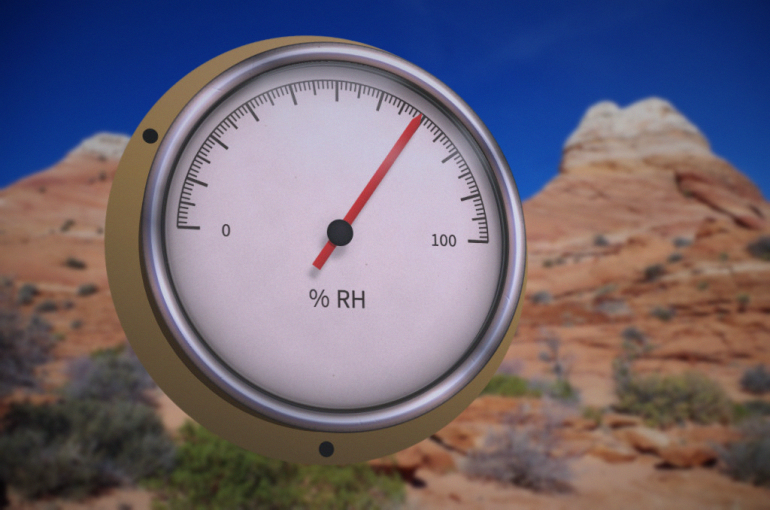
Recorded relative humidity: **69** %
